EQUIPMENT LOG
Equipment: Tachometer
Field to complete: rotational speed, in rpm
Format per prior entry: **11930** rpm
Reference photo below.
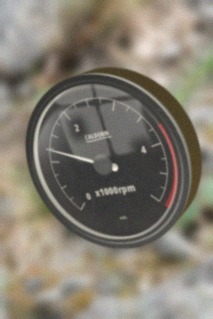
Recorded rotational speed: **1250** rpm
